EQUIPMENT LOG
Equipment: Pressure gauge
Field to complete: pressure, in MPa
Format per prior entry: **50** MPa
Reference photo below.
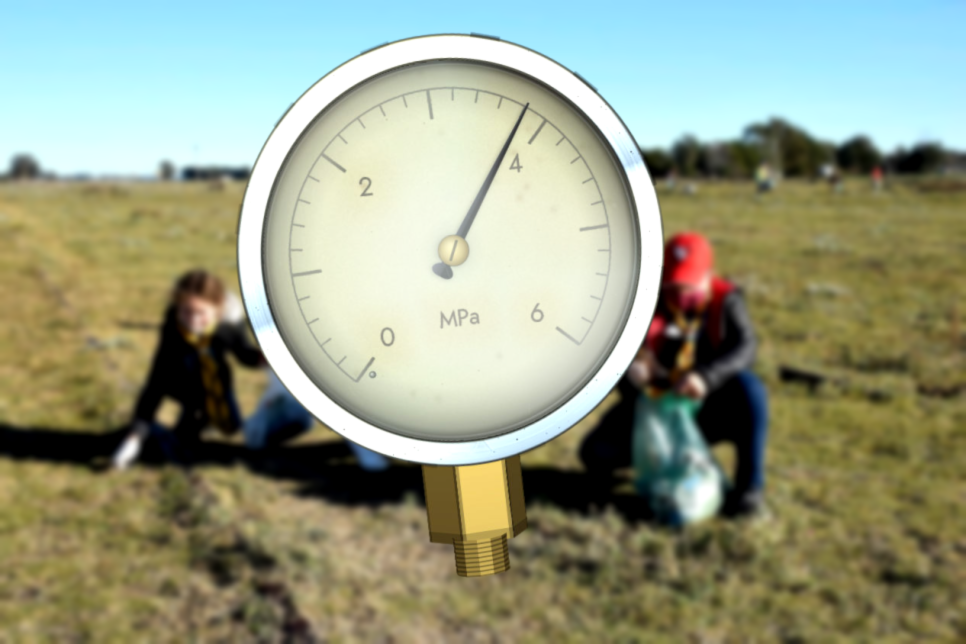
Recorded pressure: **3.8** MPa
